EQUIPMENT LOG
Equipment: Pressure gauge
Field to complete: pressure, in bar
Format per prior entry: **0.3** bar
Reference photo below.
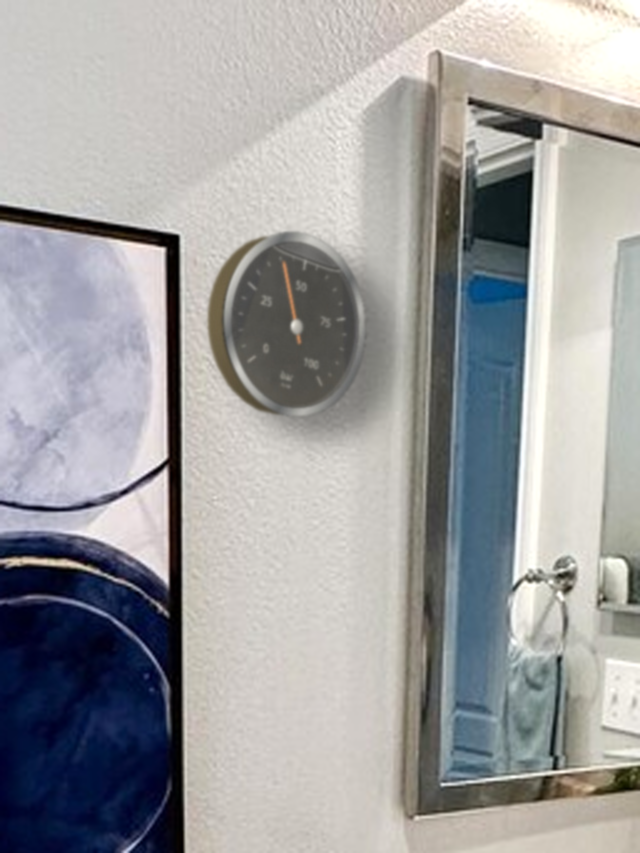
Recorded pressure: **40** bar
